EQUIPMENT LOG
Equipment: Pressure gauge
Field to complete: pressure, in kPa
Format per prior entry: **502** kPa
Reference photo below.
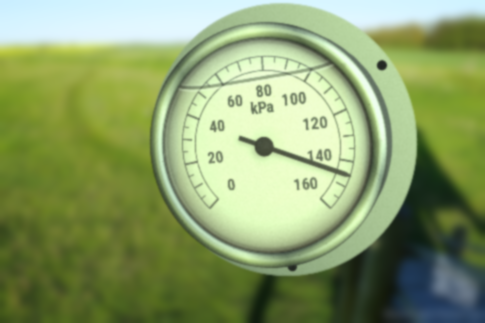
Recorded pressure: **145** kPa
